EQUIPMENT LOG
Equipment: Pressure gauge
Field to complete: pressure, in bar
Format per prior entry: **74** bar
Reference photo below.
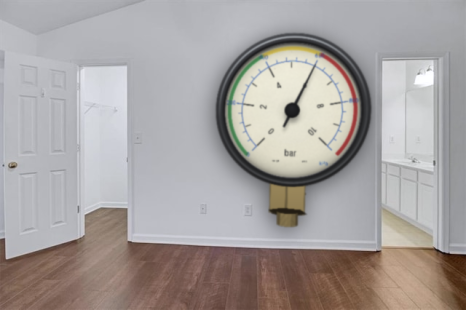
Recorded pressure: **6** bar
